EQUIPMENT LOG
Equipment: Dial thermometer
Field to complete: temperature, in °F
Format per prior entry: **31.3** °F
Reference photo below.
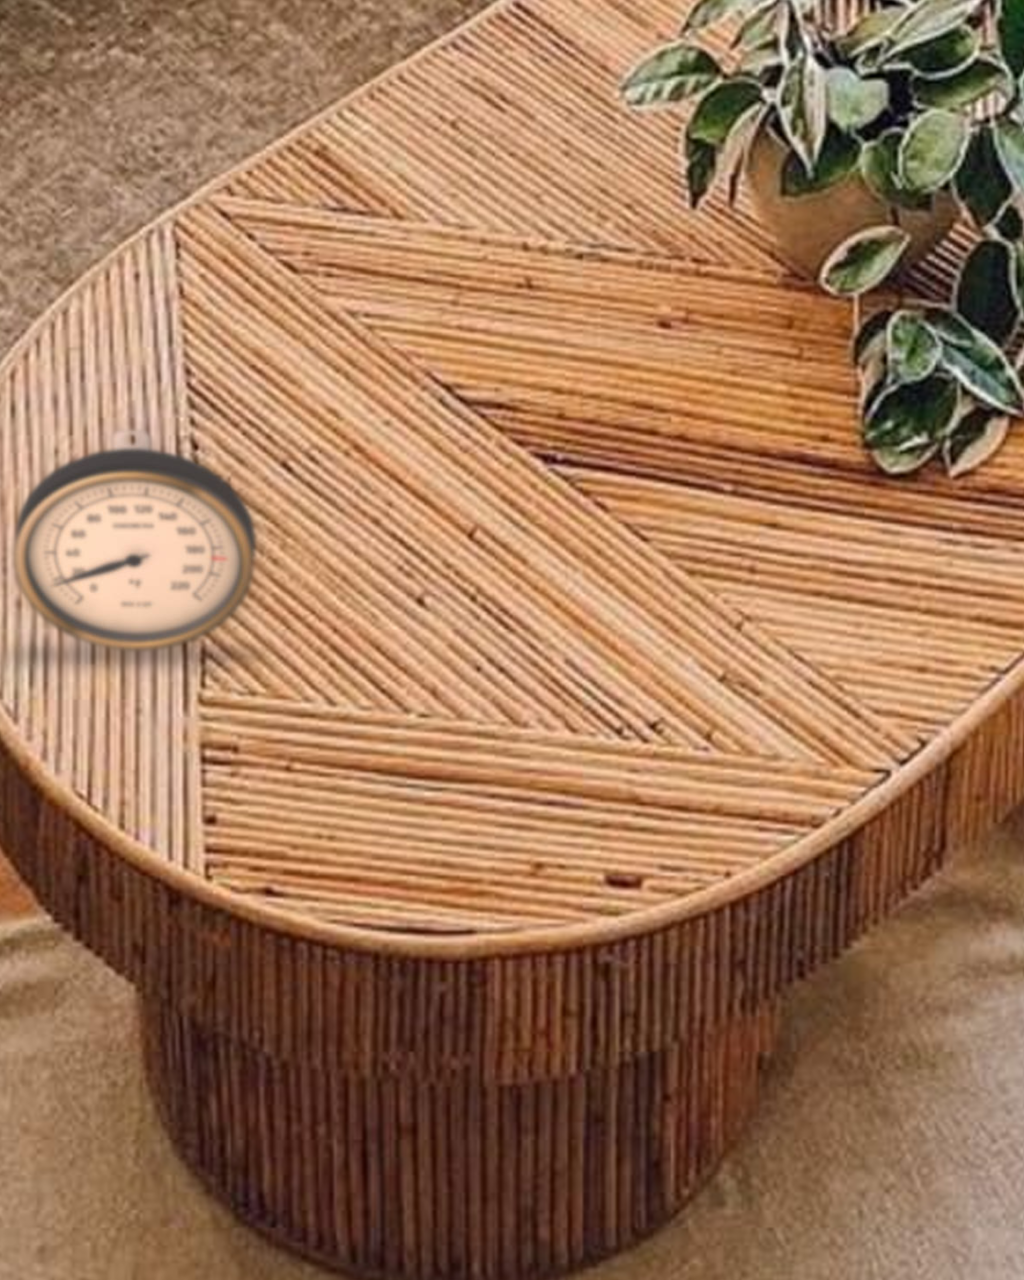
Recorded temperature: **20** °F
